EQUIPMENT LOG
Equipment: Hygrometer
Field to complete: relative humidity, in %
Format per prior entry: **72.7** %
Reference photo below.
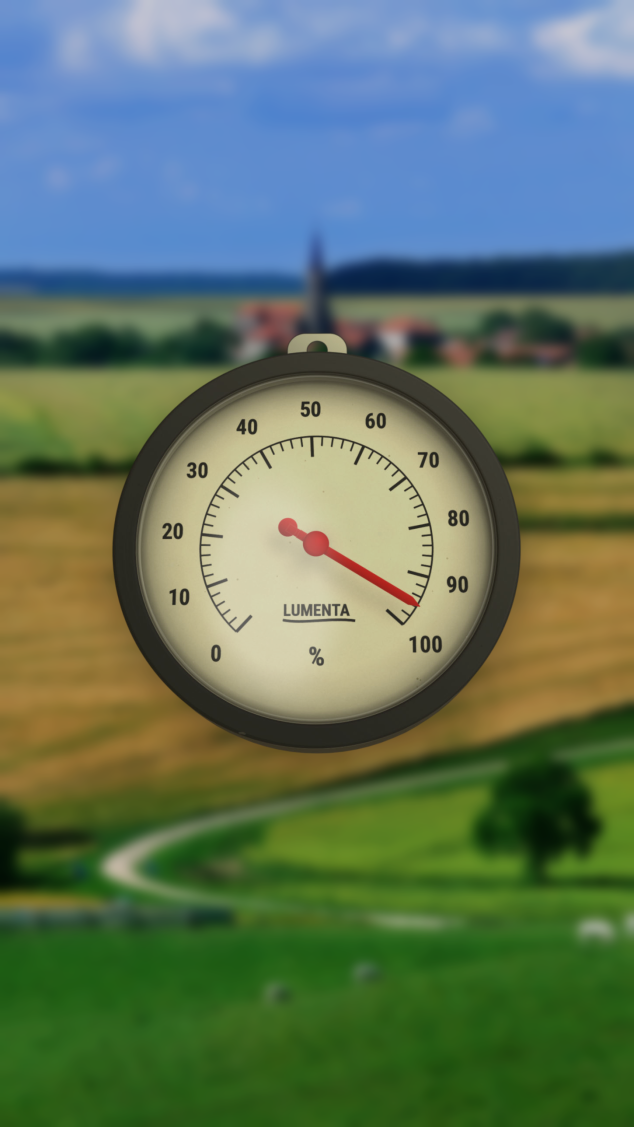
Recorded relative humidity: **96** %
